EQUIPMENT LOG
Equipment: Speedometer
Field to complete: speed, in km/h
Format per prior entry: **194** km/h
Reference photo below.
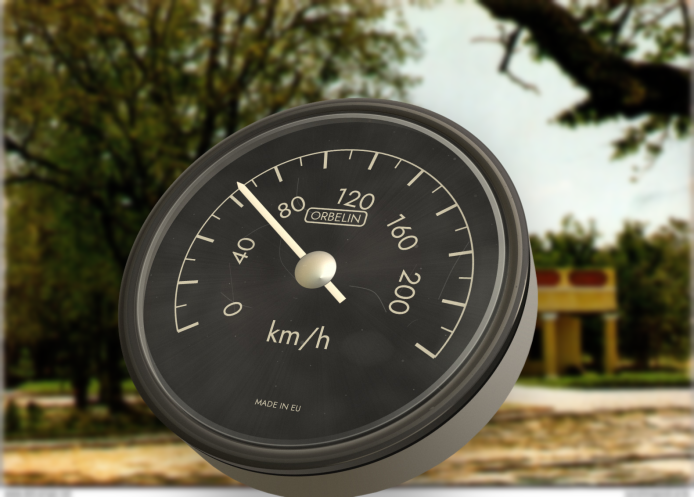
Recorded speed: **65** km/h
